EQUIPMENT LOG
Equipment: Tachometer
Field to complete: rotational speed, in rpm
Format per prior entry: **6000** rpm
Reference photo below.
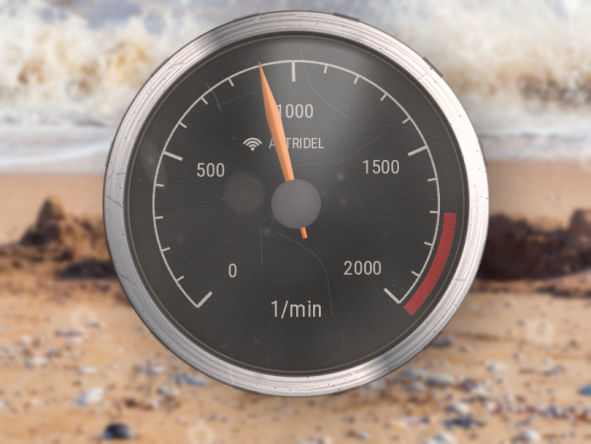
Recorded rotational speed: **900** rpm
